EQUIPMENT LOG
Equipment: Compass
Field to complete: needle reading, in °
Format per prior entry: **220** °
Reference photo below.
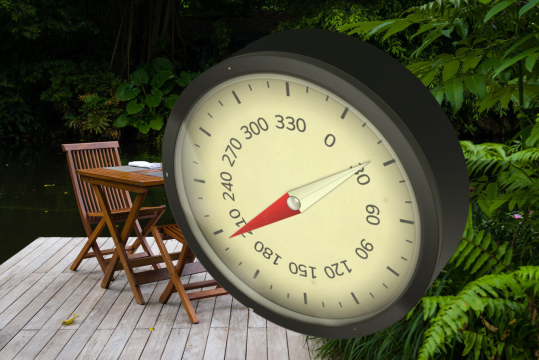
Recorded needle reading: **205** °
